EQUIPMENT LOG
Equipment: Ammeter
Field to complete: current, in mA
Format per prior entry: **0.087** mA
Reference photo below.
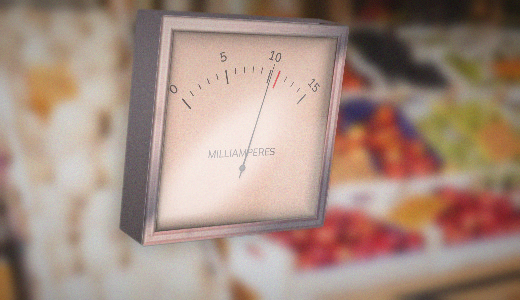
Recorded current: **10** mA
